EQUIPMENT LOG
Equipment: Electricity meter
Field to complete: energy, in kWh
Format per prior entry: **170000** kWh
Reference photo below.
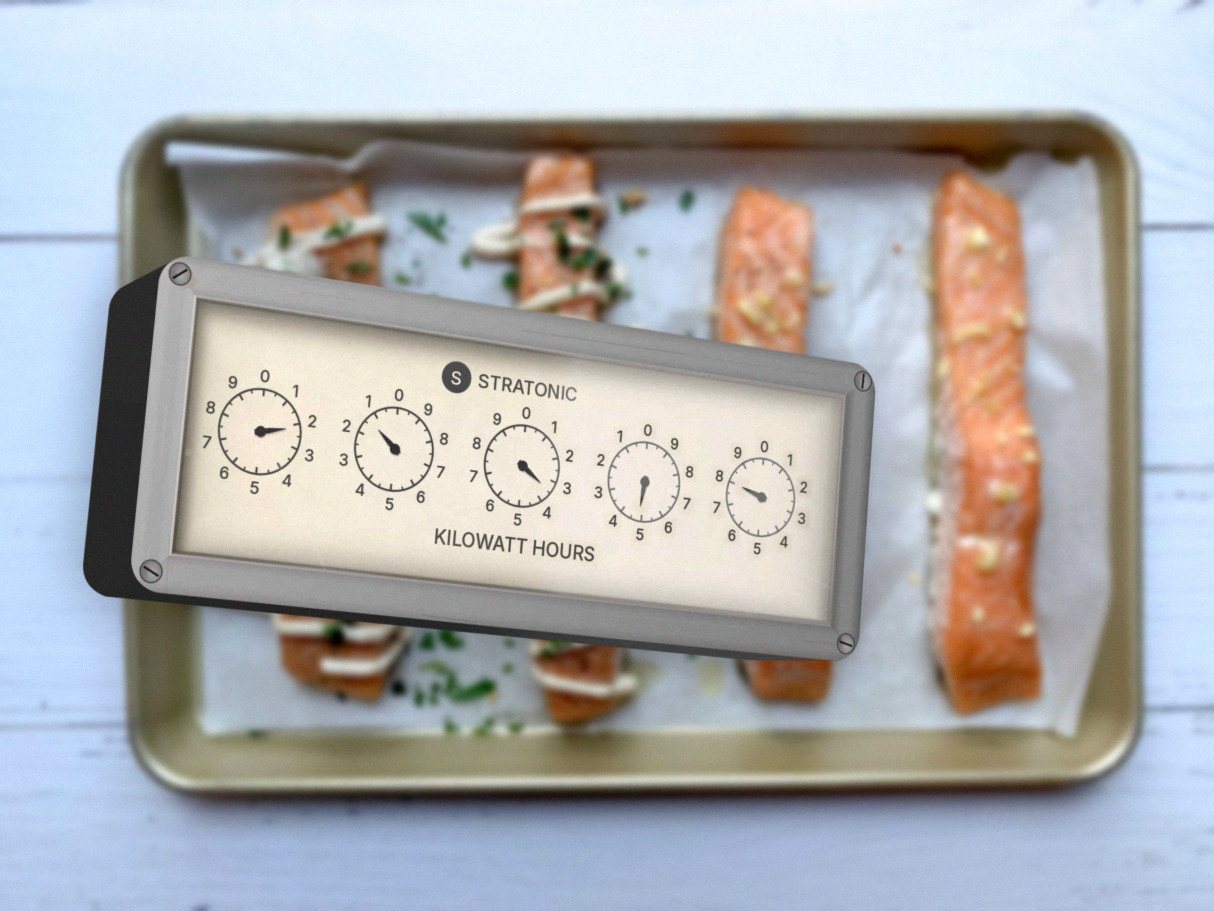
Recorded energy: **21348** kWh
